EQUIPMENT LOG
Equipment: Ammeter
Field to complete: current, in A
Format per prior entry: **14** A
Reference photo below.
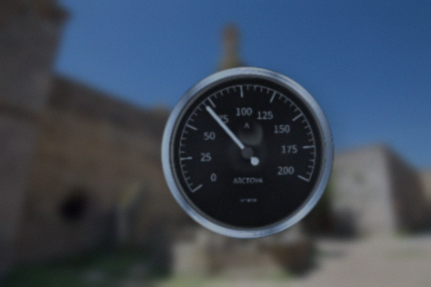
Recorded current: **70** A
